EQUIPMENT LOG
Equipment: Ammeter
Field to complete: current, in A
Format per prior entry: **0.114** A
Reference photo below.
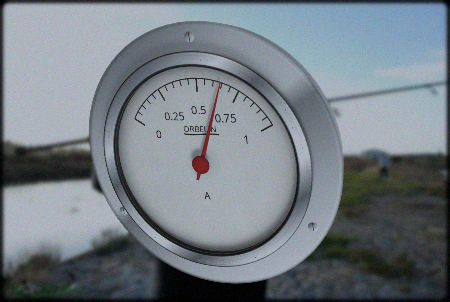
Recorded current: **0.65** A
